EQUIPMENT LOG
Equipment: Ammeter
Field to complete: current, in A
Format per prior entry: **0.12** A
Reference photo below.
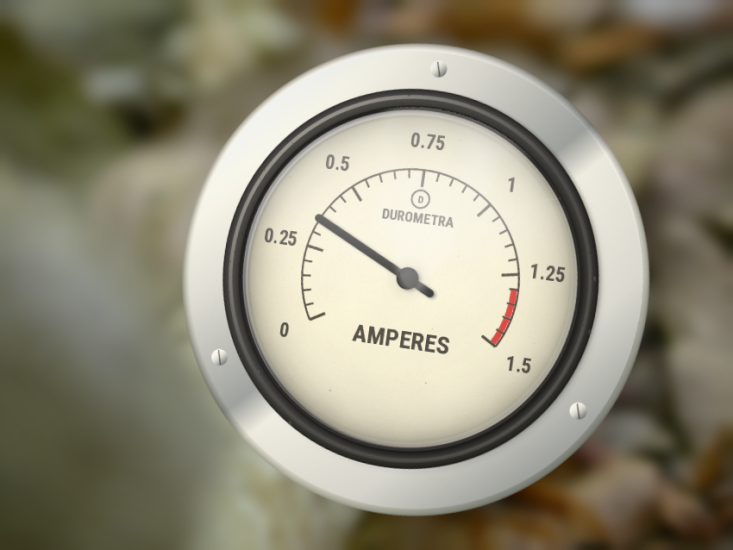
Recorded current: **0.35** A
